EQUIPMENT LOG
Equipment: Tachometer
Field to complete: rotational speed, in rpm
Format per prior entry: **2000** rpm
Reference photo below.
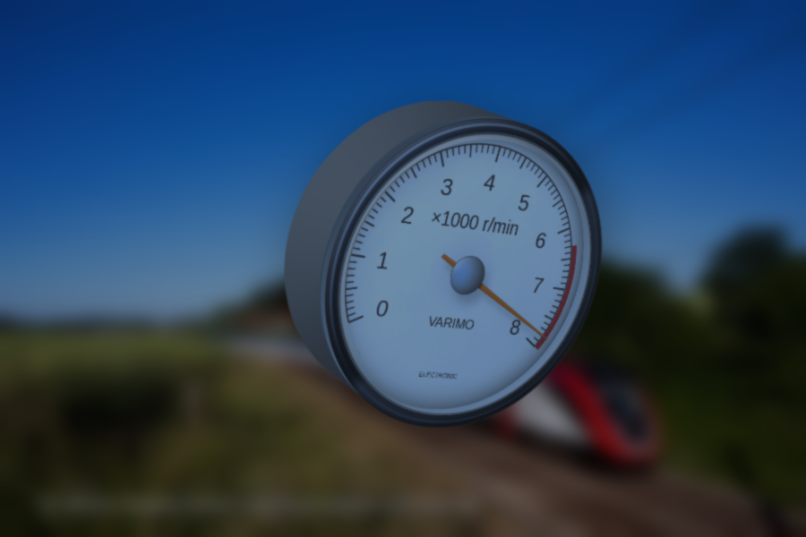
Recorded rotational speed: **7800** rpm
